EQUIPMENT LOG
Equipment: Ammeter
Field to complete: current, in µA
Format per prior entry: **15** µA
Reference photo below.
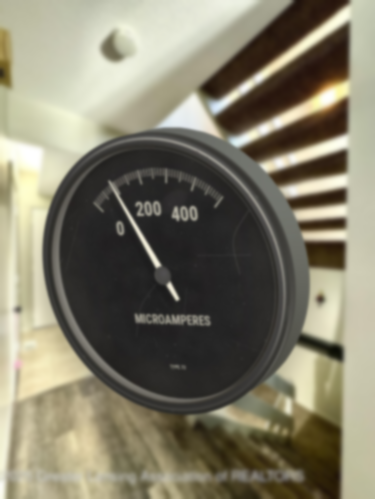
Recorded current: **100** µA
